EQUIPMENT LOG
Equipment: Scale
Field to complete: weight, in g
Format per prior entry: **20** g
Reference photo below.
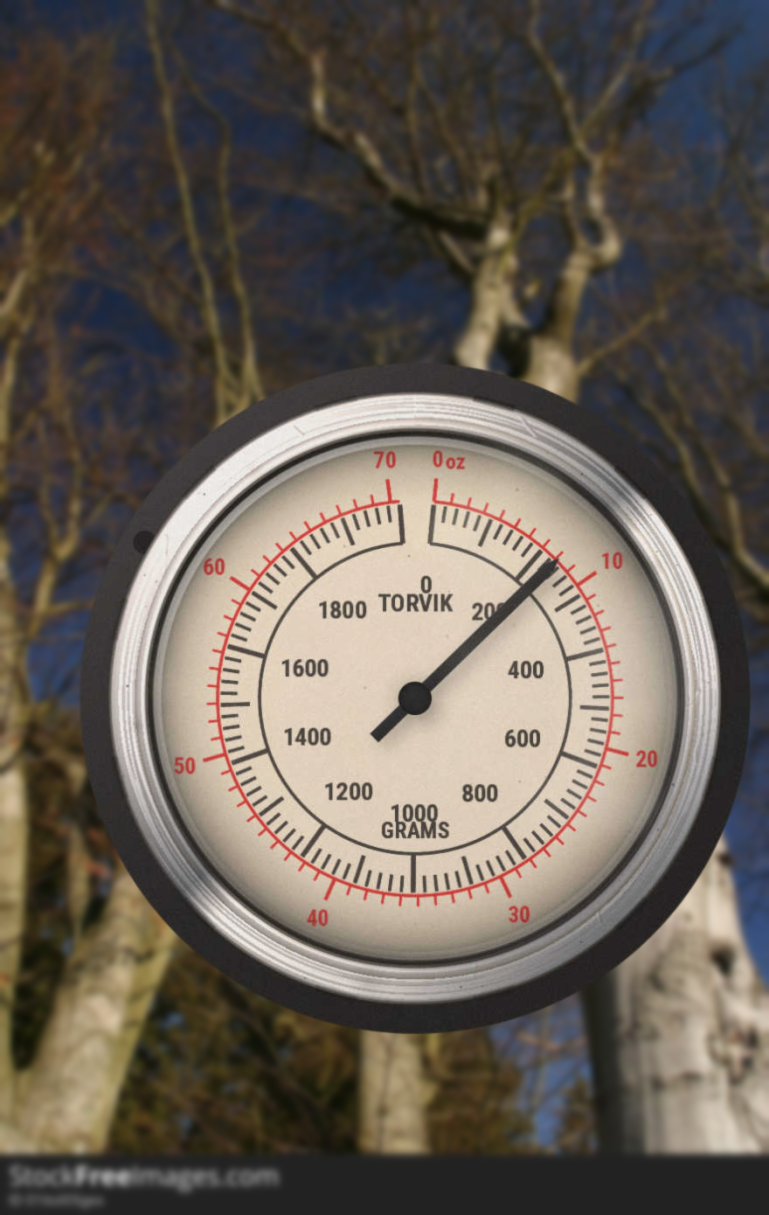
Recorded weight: **230** g
